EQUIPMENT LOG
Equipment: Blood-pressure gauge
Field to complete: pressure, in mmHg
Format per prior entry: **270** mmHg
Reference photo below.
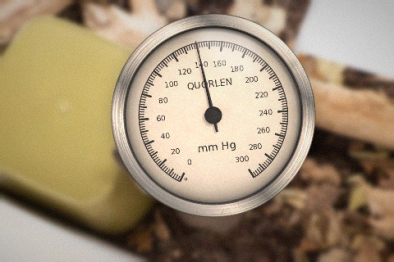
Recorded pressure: **140** mmHg
